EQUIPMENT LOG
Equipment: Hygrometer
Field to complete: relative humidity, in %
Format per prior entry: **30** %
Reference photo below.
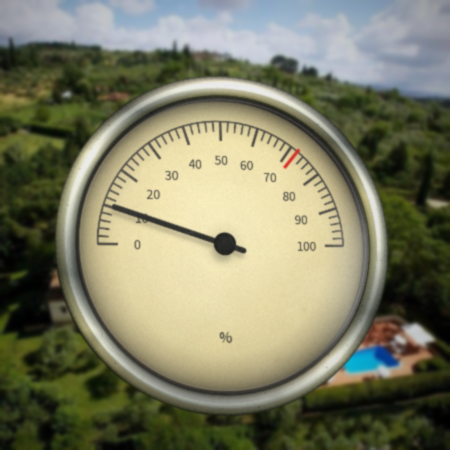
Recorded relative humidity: **10** %
